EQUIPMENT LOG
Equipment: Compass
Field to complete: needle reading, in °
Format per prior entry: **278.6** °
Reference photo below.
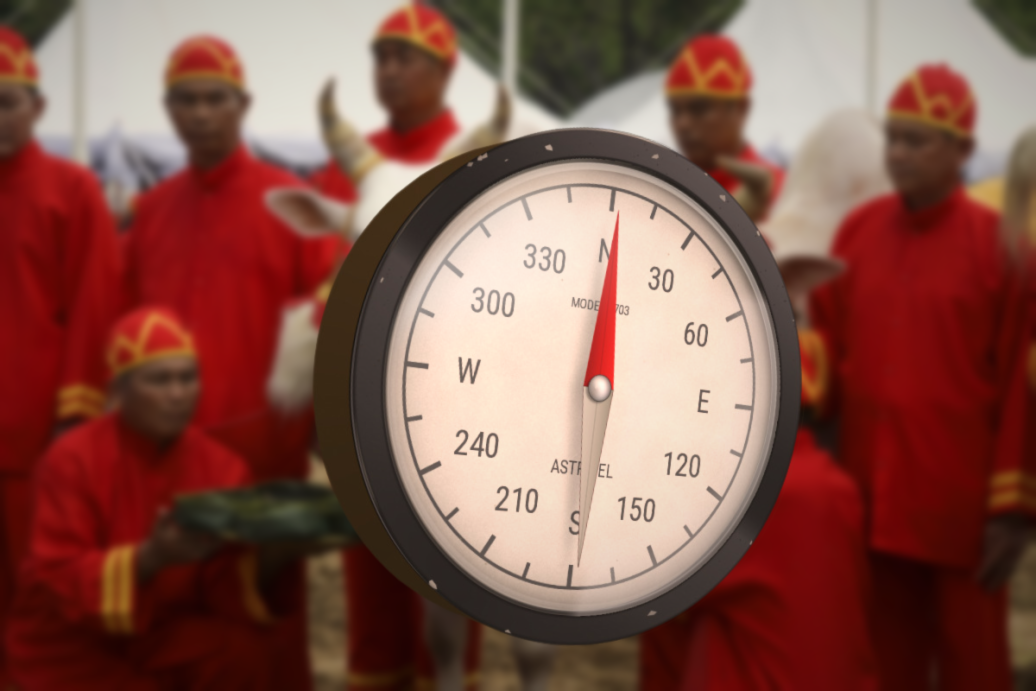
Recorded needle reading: **0** °
